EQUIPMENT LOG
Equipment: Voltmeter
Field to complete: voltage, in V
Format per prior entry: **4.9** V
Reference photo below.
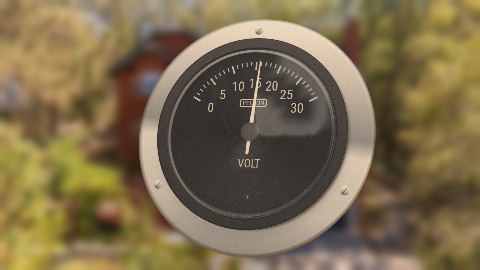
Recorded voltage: **16** V
